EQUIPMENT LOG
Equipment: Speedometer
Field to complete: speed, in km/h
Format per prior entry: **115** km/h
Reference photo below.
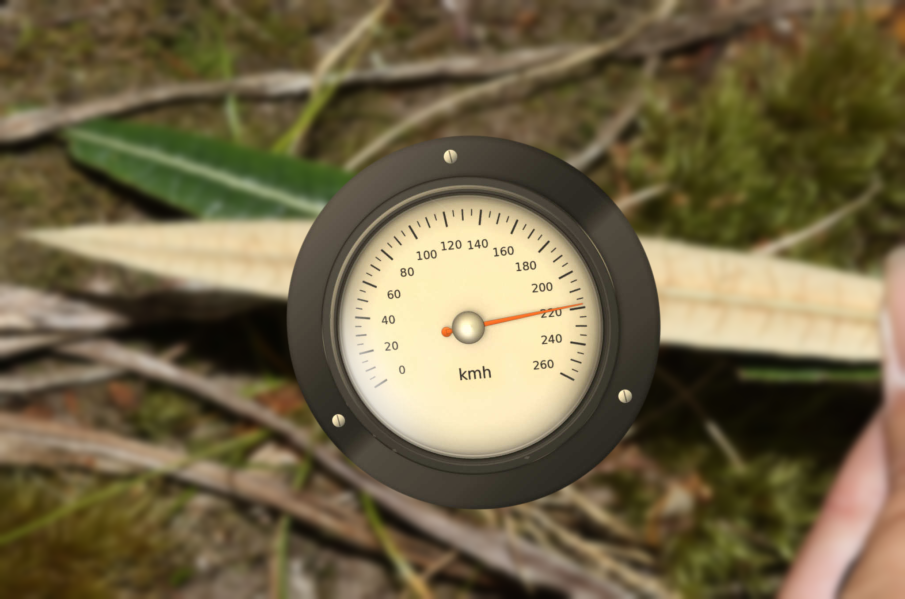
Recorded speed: **217.5** km/h
